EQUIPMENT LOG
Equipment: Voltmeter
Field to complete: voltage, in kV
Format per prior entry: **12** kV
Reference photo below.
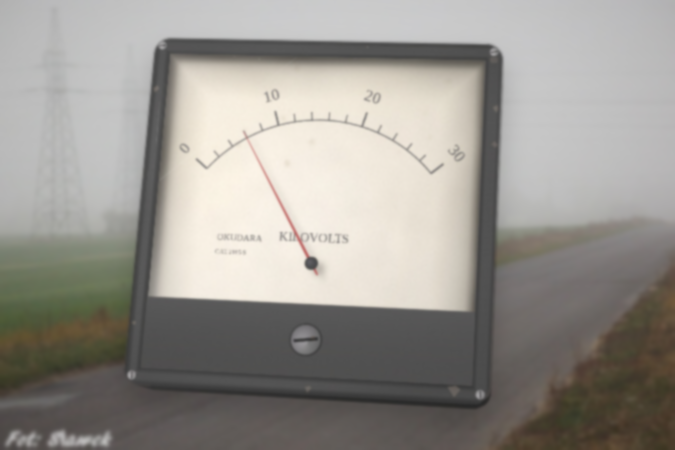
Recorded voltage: **6** kV
